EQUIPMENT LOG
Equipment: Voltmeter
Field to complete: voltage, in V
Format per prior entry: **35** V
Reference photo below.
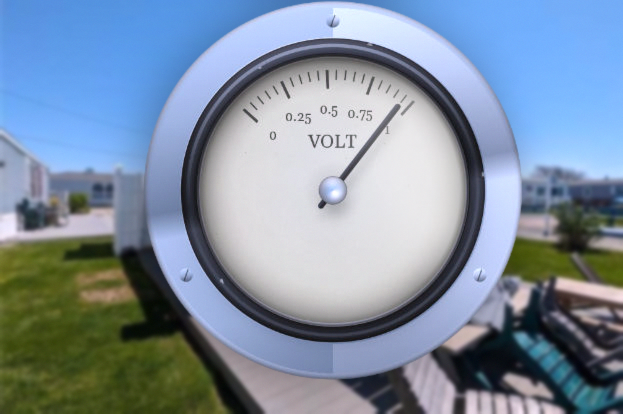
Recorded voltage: **0.95** V
